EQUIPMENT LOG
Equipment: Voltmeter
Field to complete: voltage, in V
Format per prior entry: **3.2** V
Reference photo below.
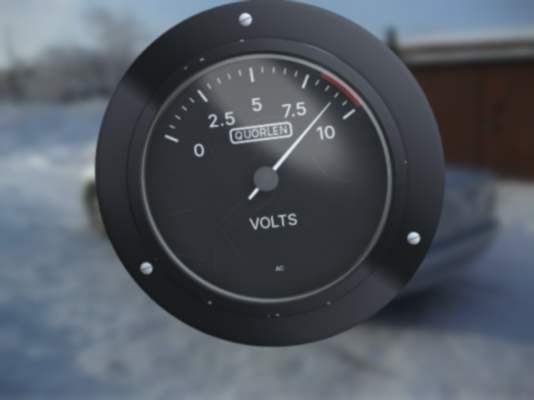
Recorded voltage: **9** V
